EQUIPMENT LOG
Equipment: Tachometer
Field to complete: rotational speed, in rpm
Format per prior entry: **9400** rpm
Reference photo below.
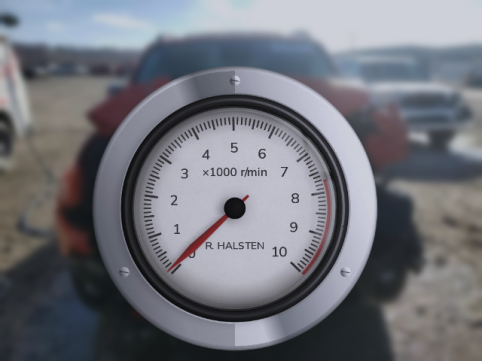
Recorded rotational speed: **100** rpm
